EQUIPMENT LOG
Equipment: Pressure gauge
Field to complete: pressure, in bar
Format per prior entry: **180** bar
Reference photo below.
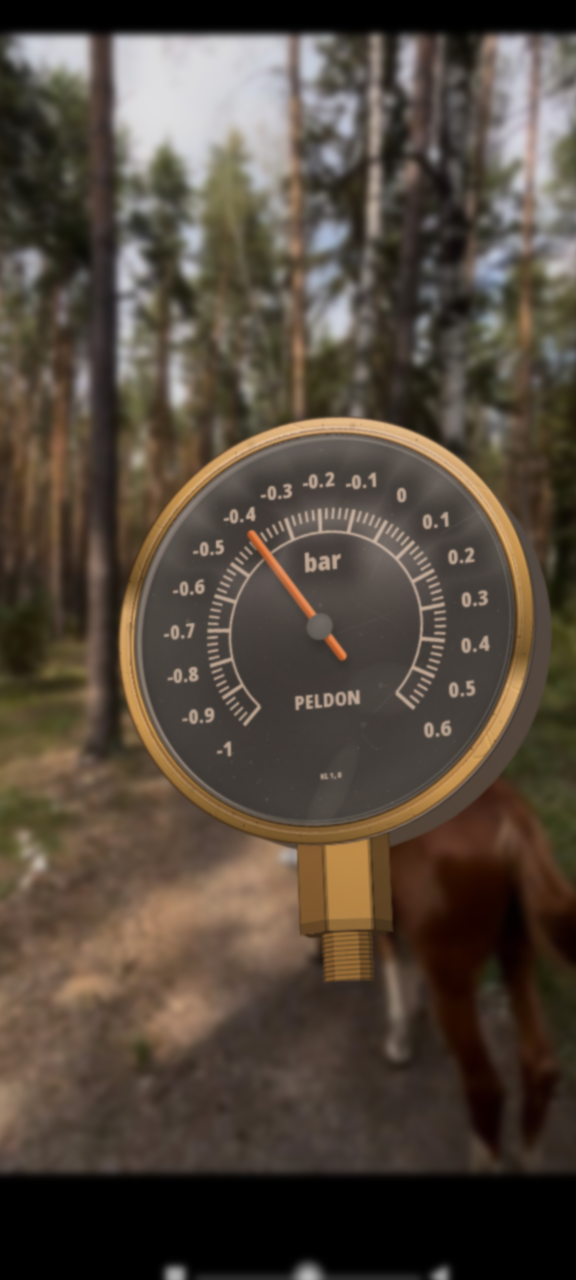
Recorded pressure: **-0.4** bar
